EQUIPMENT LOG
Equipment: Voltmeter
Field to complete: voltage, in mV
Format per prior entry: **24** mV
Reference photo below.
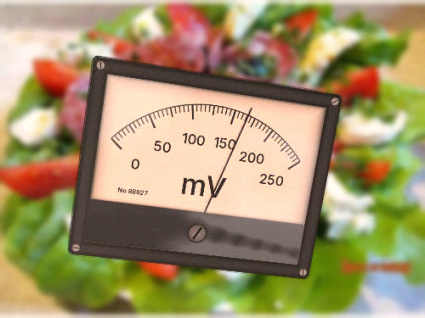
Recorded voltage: **165** mV
